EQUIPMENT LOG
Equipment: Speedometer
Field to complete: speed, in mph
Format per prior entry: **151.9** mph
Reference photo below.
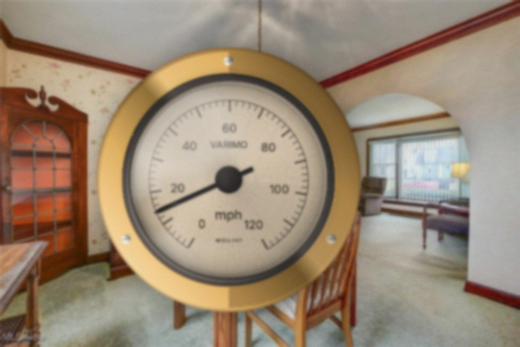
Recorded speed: **14** mph
